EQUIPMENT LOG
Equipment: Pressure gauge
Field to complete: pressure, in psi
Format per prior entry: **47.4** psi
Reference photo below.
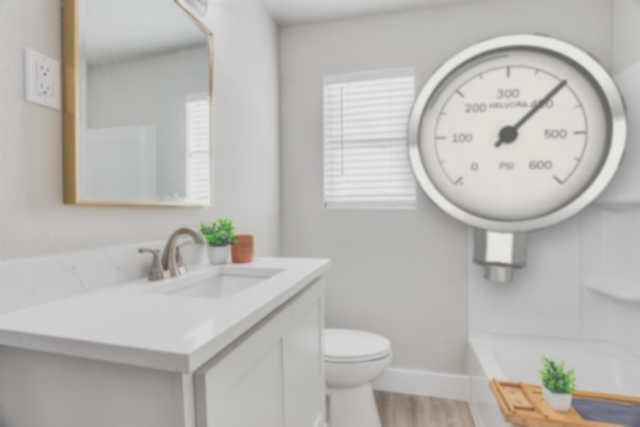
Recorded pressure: **400** psi
